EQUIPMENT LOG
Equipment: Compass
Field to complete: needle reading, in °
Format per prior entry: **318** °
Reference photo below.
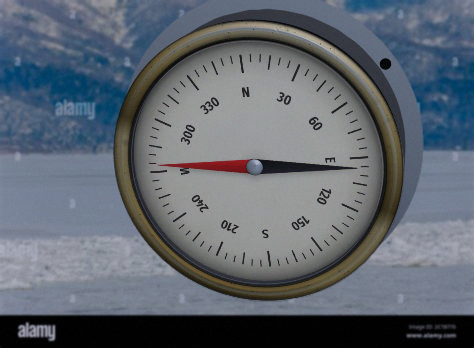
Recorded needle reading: **275** °
